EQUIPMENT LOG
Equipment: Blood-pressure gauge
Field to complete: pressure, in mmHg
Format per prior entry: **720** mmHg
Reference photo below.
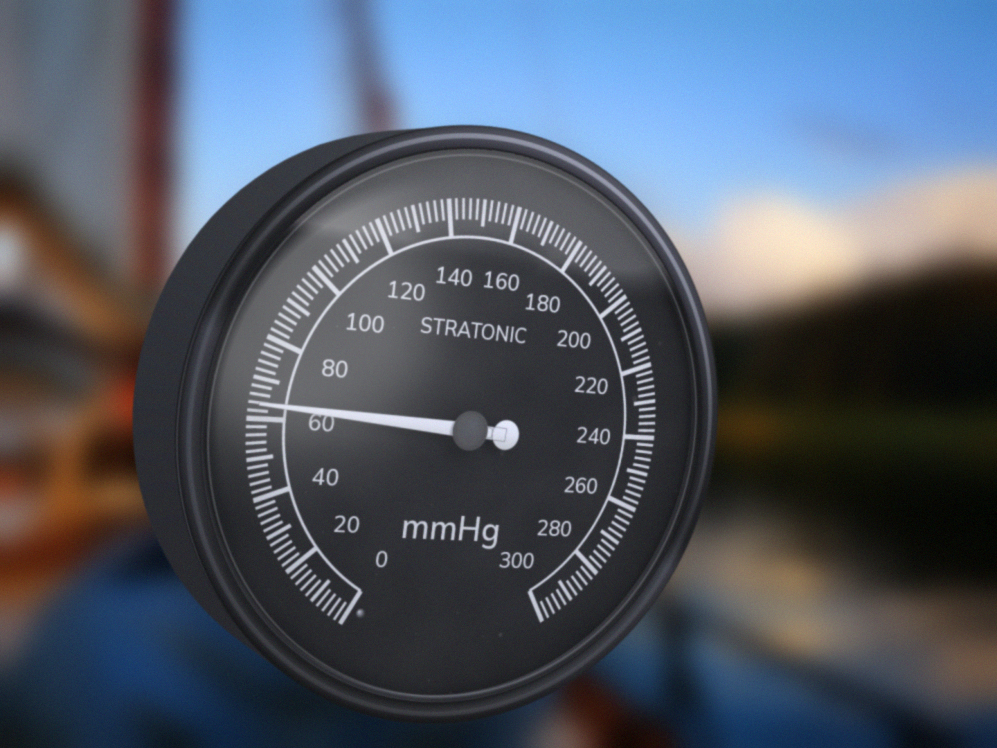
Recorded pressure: **64** mmHg
